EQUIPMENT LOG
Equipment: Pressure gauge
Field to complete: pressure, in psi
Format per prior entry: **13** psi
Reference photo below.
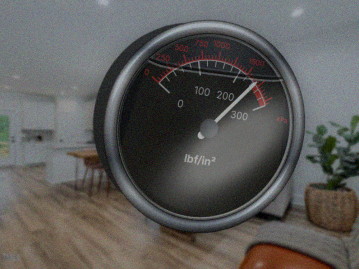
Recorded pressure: **240** psi
